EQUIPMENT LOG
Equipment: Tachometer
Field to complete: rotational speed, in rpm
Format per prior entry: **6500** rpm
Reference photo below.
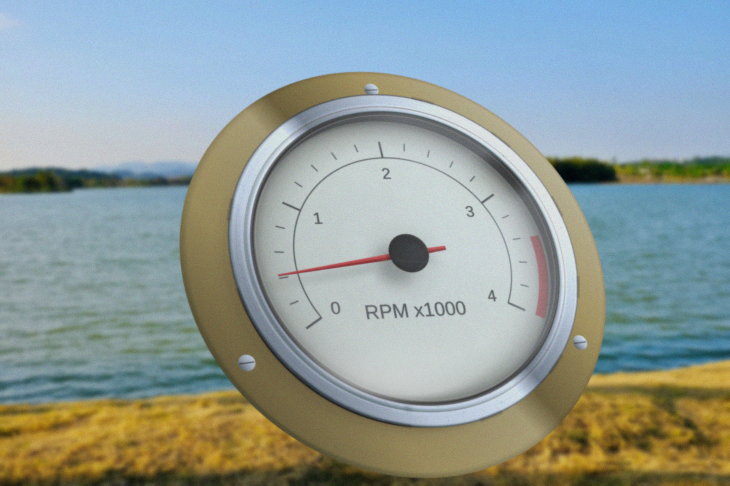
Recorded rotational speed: **400** rpm
